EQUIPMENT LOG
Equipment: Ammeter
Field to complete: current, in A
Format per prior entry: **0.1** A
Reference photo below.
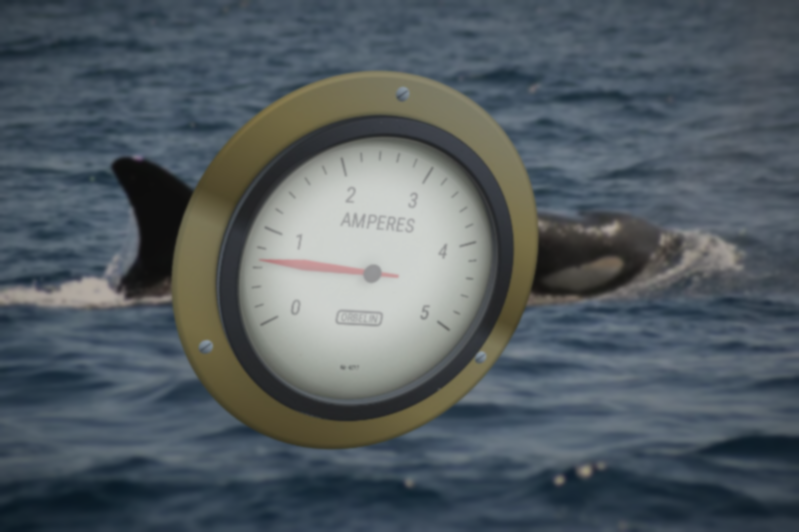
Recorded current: **0.7** A
